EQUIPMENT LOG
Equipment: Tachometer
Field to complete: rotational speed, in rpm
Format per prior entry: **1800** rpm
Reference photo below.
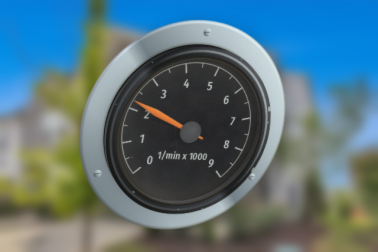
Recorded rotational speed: **2250** rpm
